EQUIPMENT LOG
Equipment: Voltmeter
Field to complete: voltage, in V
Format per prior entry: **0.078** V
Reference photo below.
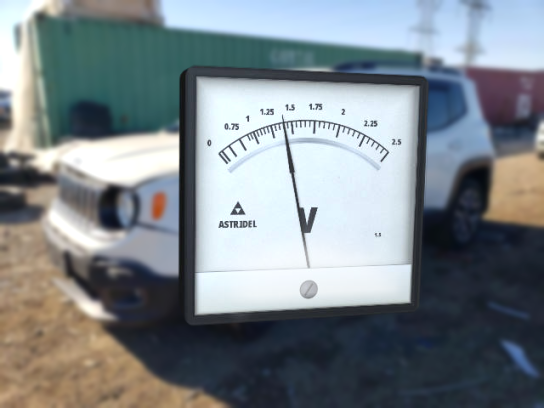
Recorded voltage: **1.4** V
